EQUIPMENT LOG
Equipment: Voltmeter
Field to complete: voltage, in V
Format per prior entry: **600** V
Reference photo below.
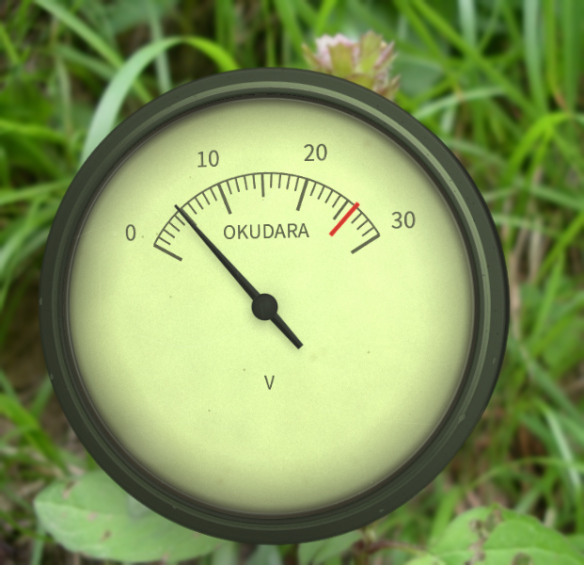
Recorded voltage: **5** V
